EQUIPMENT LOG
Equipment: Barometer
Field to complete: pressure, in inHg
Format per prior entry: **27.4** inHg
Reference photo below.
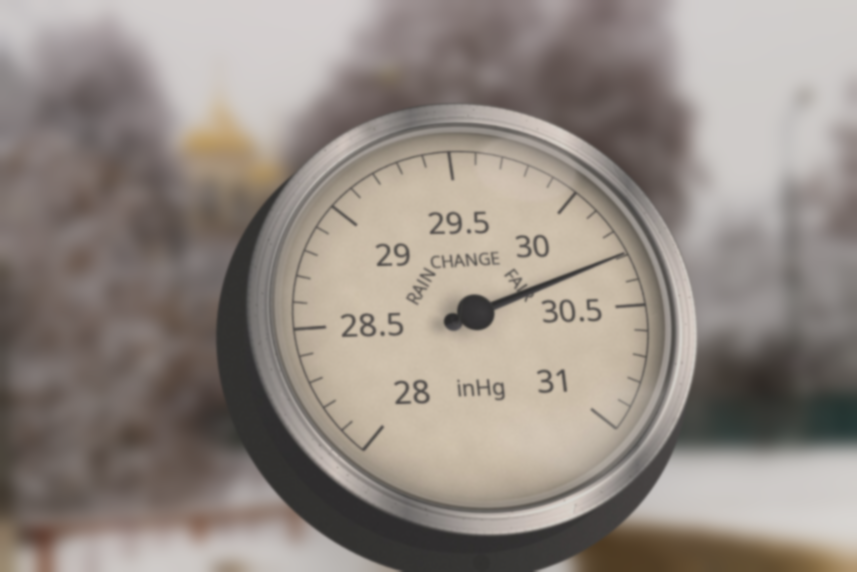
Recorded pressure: **30.3** inHg
